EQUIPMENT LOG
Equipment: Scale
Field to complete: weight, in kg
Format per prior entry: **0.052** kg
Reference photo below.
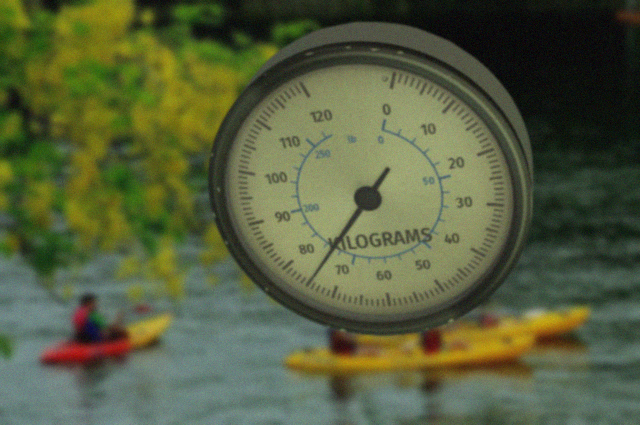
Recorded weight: **75** kg
